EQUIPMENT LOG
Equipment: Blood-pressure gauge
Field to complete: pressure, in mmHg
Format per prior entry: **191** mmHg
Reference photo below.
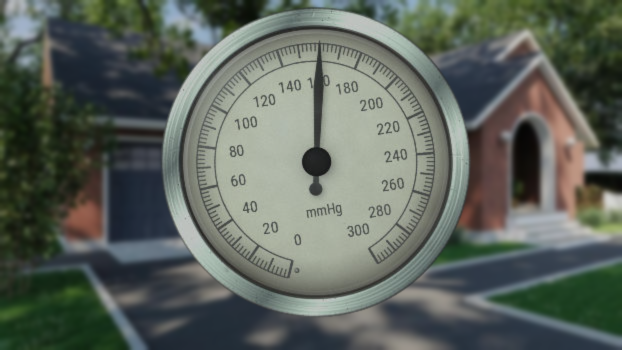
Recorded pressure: **160** mmHg
